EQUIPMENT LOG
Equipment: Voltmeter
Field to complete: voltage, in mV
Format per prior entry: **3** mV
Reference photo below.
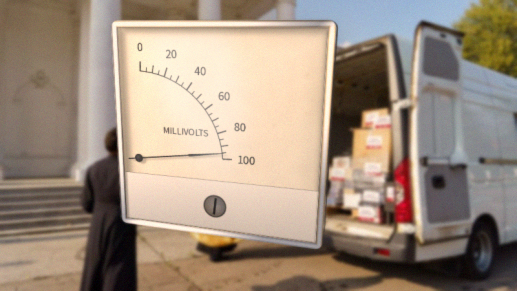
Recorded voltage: **95** mV
